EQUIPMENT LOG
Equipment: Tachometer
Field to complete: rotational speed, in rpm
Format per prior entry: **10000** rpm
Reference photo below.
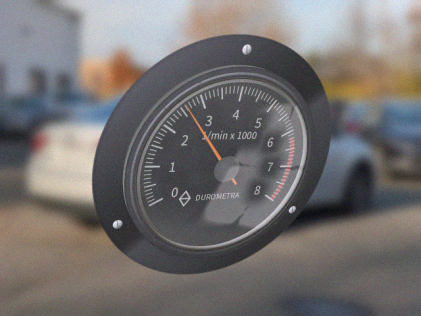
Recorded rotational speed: **2600** rpm
